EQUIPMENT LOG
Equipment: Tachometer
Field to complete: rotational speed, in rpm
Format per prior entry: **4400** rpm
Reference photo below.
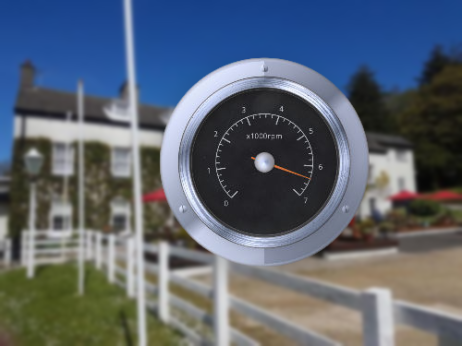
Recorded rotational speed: **6400** rpm
